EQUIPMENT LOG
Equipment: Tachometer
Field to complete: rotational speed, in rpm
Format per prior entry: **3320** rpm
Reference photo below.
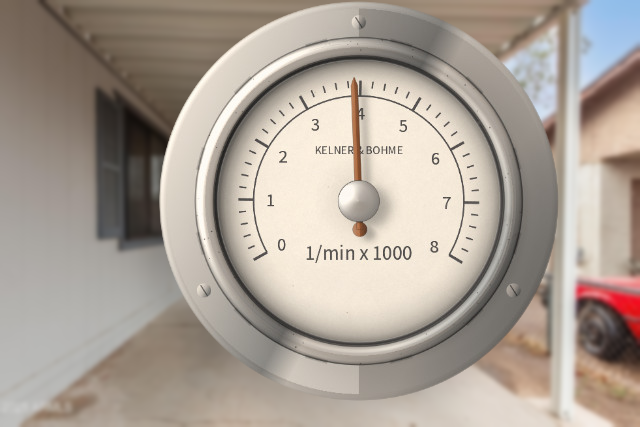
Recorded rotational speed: **3900** rpm
